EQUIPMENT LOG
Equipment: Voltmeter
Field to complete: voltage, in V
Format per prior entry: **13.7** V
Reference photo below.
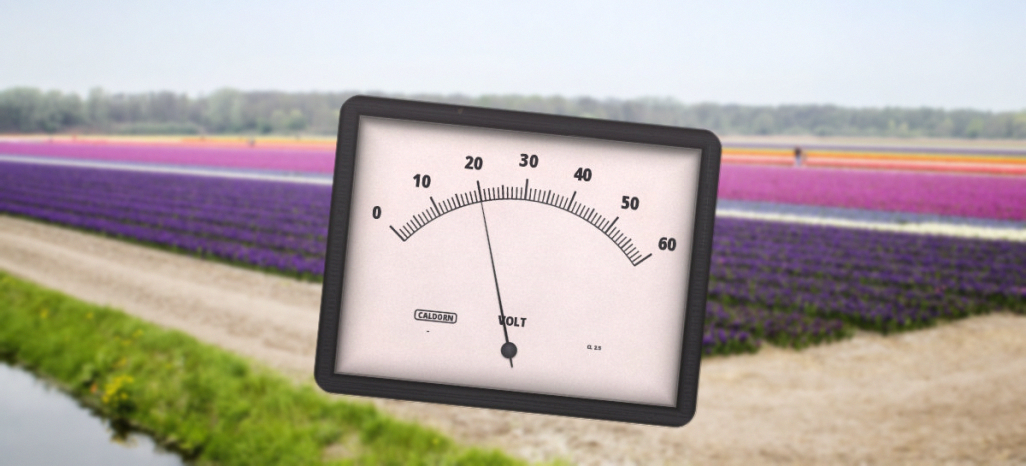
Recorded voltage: **20** V
